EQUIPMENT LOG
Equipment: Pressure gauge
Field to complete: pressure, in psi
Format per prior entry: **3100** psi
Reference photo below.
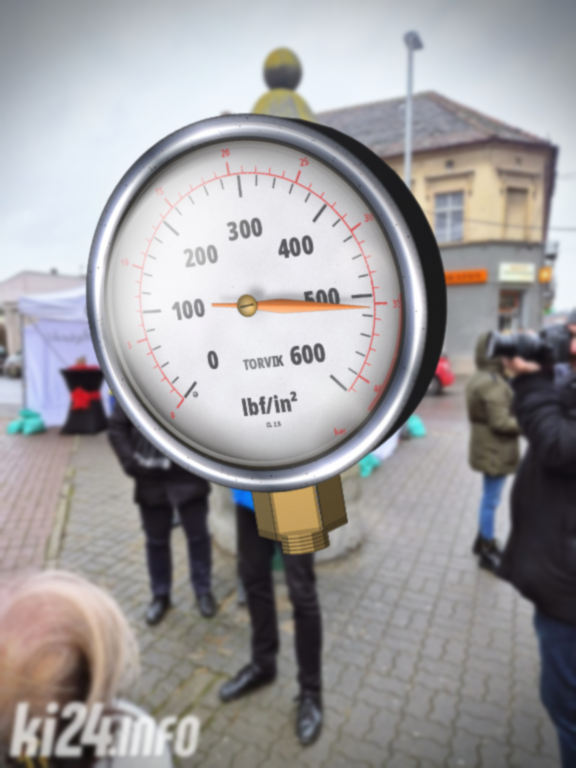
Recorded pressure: **510** psi
